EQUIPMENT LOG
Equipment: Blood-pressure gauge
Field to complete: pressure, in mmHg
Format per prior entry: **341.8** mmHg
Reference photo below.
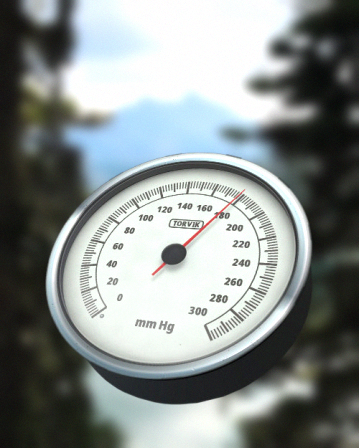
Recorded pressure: **180** mmHg
